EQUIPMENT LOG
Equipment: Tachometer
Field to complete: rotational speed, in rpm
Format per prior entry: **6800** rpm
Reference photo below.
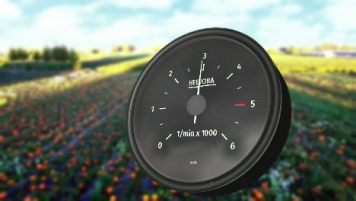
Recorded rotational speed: **3000** rpm
